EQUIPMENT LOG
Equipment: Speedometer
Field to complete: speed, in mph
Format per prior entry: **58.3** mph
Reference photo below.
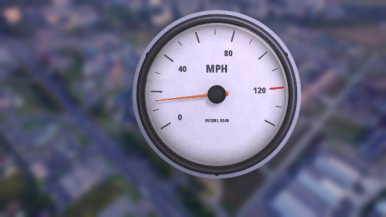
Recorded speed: **15** mph
